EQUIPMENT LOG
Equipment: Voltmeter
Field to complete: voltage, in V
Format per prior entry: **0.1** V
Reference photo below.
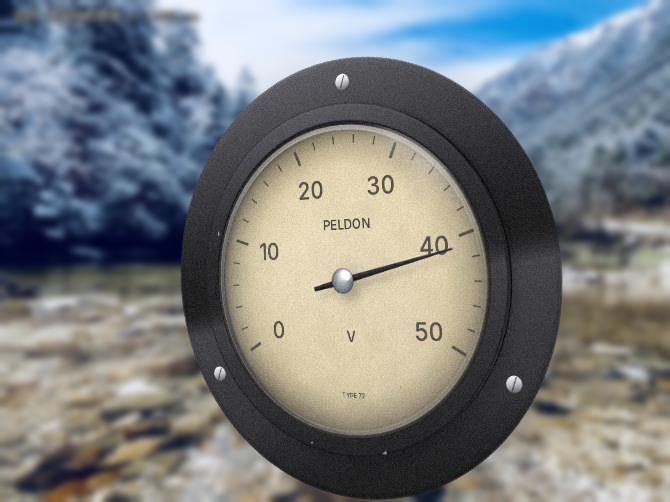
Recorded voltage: **41** V
